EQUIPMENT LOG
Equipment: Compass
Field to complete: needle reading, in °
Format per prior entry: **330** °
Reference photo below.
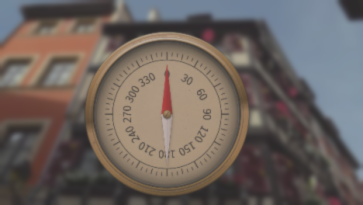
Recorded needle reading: **0** °
